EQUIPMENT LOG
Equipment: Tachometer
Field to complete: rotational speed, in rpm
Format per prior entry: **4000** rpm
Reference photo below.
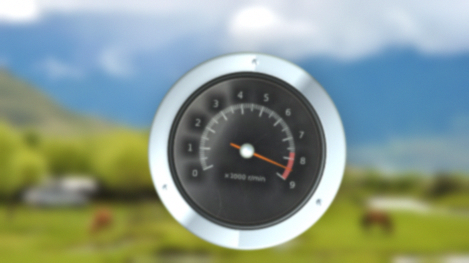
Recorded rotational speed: **8500** rpm
